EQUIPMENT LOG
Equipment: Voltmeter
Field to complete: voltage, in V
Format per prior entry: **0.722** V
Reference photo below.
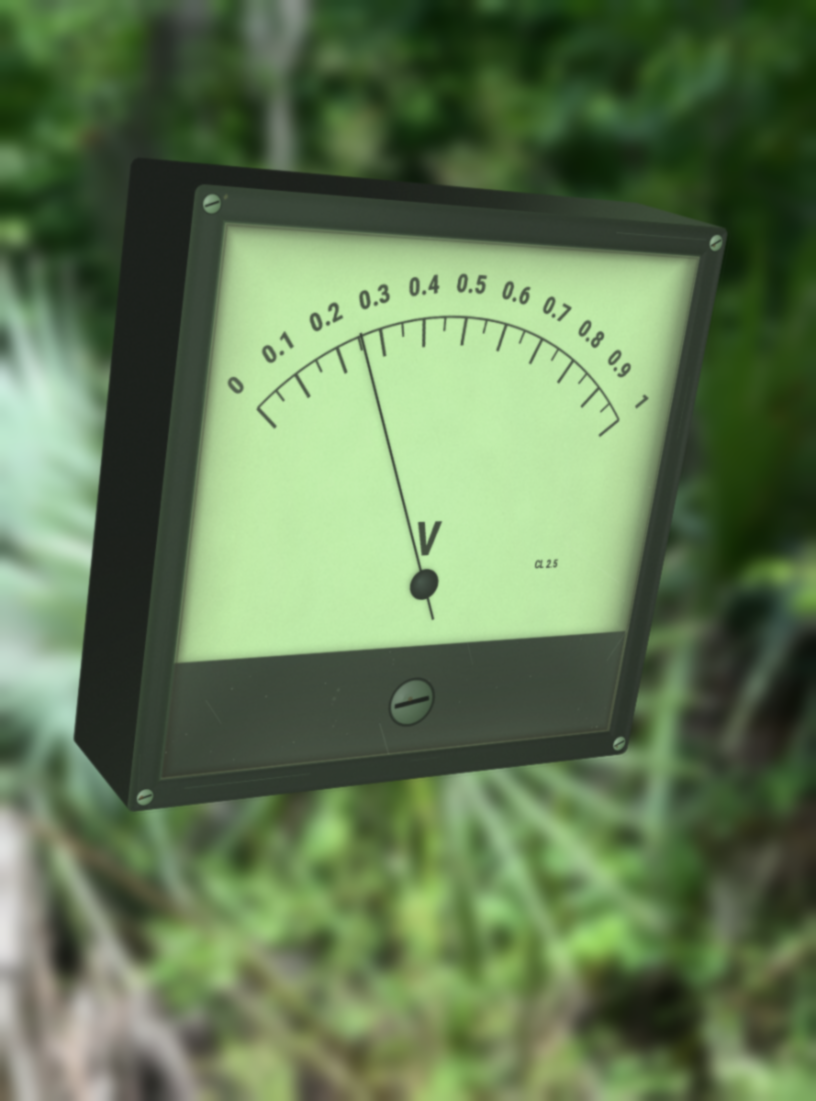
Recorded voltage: **0.25** V
